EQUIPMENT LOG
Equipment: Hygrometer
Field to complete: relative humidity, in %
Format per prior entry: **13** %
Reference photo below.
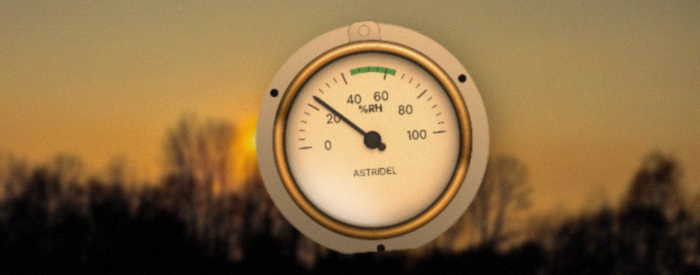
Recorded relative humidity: **24** %
